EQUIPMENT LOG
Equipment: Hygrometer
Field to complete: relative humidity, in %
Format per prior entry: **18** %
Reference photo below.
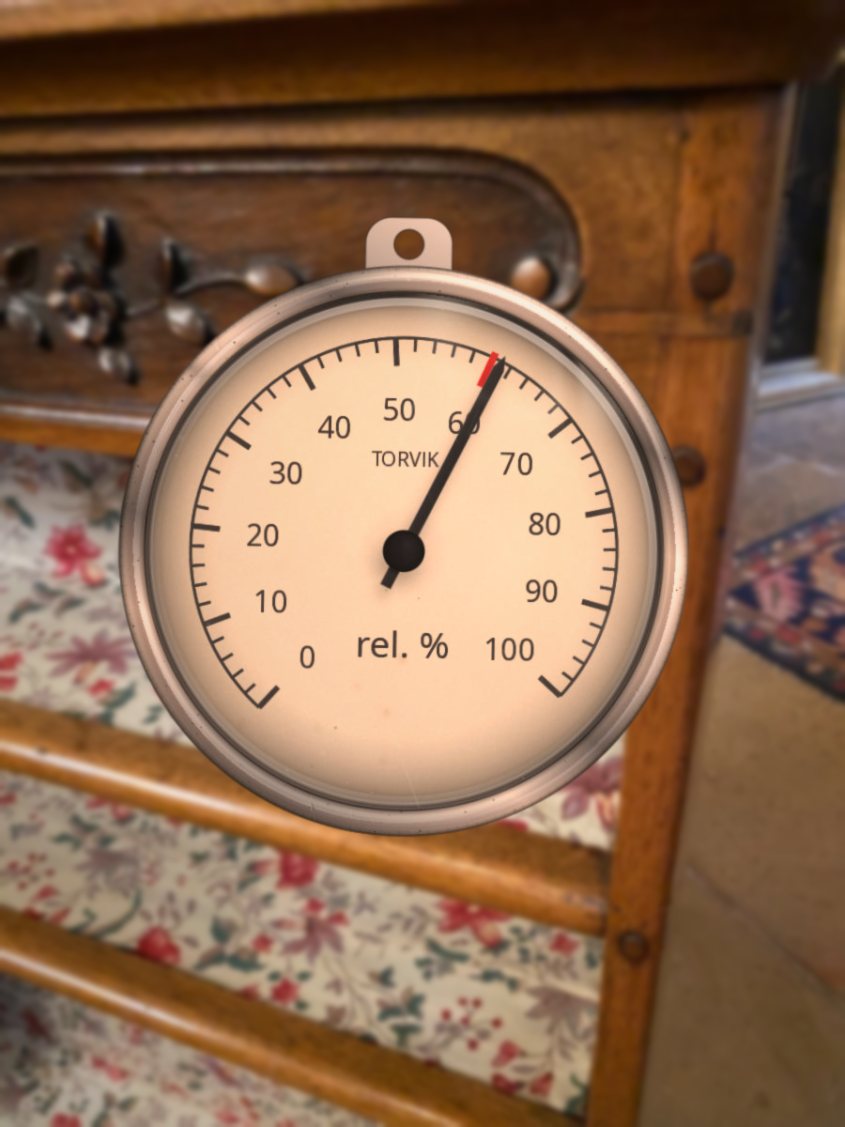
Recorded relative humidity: **61** %
